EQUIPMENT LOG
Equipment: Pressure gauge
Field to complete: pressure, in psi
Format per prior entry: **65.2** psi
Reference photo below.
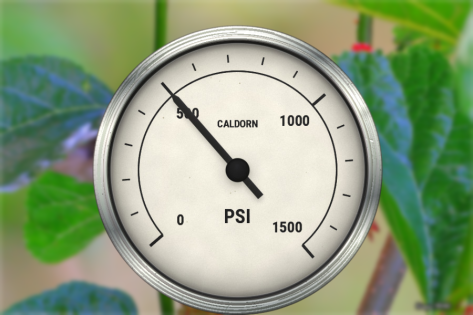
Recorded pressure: **500** psi
